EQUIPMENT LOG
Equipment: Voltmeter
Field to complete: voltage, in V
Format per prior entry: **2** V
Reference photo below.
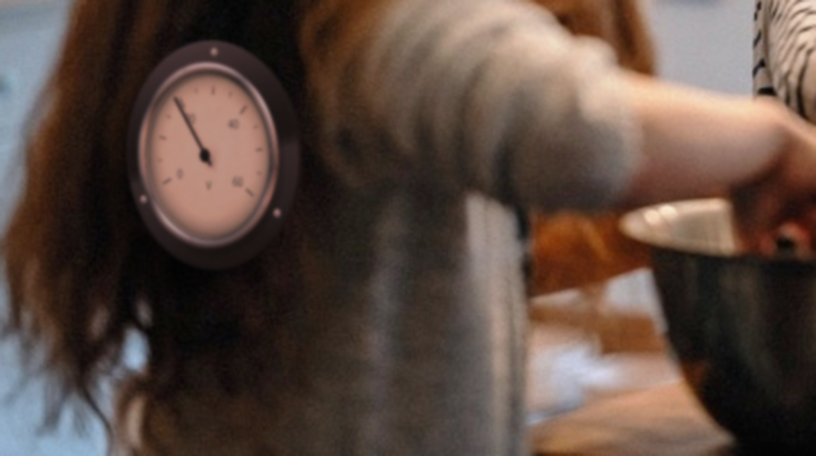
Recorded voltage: **20** V
